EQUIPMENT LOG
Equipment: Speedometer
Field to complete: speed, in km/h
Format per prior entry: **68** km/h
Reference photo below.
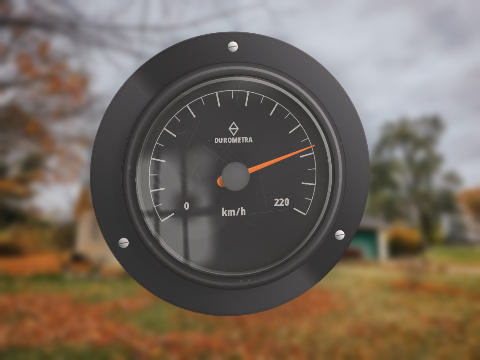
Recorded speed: **175** km/h
